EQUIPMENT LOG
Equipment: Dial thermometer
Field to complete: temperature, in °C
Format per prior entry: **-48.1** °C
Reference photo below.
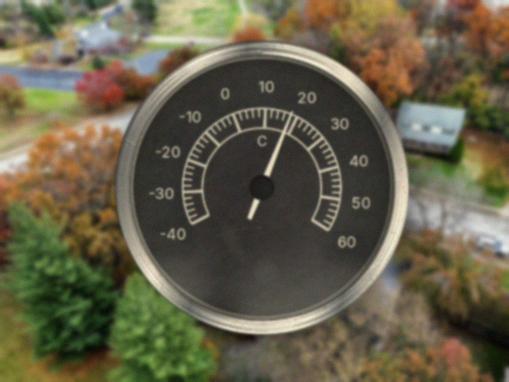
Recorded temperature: **18** °C
